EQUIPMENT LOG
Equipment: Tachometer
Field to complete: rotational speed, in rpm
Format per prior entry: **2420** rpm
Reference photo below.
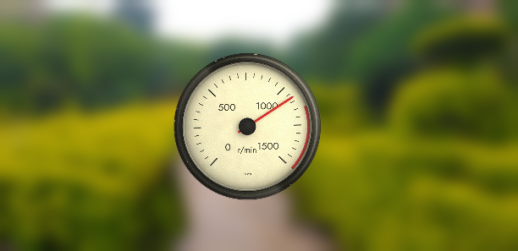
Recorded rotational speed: **1075** rpm
